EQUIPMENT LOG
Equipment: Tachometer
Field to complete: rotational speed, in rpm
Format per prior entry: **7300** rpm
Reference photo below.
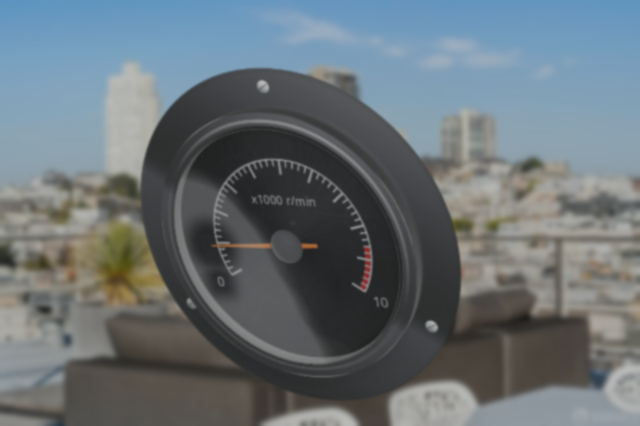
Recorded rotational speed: **1000** rpm
